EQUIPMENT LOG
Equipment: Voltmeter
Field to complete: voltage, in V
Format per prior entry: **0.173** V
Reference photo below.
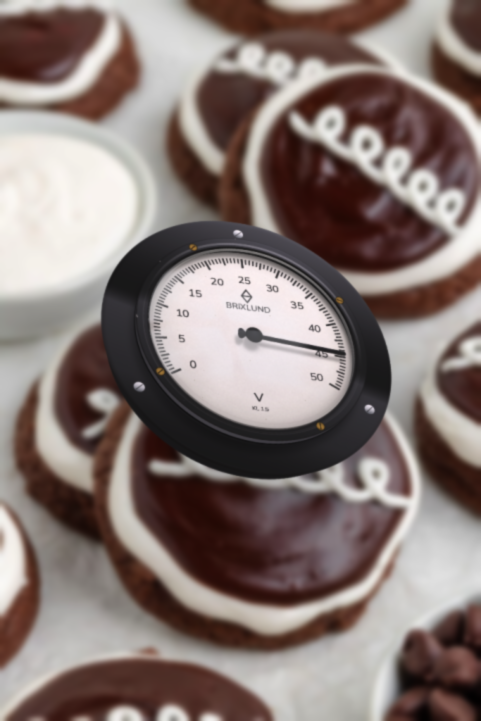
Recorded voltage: **45** V
